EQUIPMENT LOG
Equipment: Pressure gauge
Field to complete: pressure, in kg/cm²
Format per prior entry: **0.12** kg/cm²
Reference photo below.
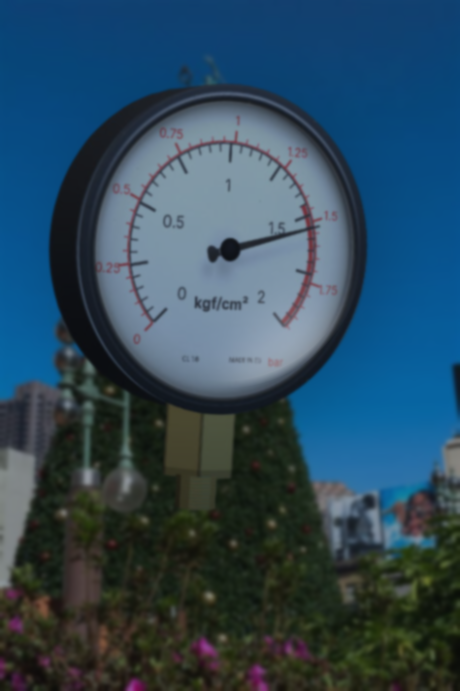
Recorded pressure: **1.55** kg/cm²
